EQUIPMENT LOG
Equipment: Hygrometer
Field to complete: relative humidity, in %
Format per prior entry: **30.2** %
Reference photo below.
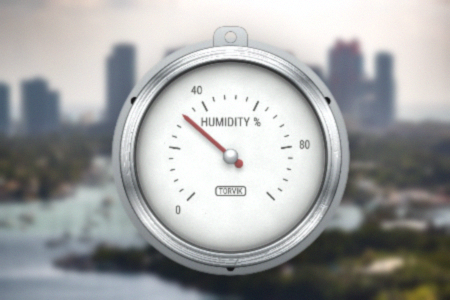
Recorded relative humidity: **32** %
